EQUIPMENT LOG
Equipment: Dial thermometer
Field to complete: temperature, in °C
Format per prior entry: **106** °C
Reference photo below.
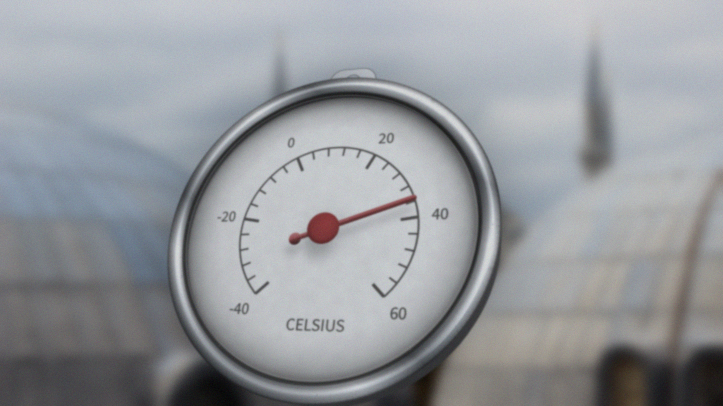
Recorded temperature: **36** °C
